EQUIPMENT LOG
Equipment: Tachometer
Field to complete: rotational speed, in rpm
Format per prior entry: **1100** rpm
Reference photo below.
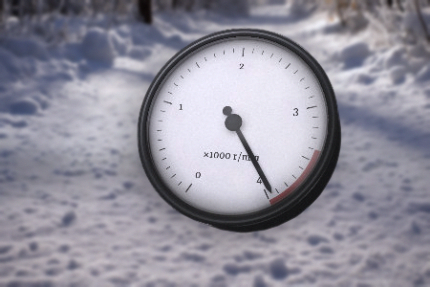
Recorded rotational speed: **3950** rpm
